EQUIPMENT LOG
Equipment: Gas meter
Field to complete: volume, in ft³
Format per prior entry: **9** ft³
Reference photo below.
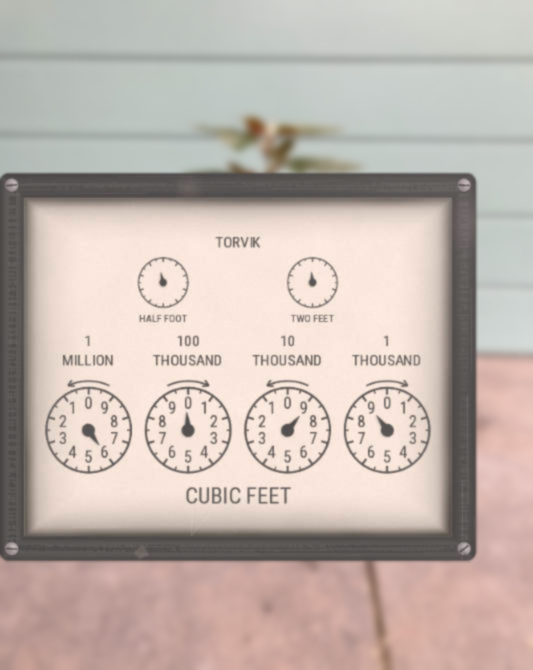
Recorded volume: **598900** ft³
